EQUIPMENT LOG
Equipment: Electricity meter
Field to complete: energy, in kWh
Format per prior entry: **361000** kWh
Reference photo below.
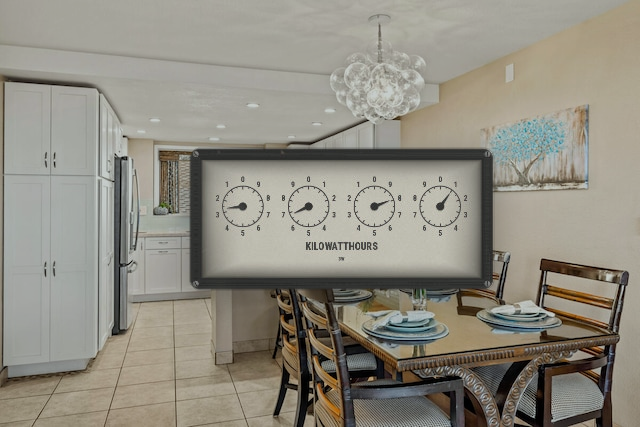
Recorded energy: **2681** kWh
